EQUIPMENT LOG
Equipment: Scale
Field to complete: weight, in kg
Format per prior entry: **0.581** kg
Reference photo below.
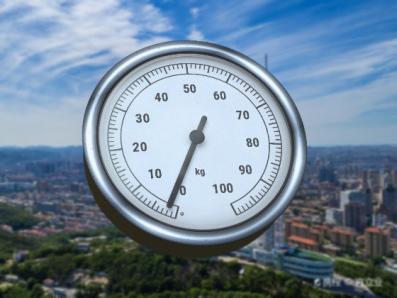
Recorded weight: **2** kg
